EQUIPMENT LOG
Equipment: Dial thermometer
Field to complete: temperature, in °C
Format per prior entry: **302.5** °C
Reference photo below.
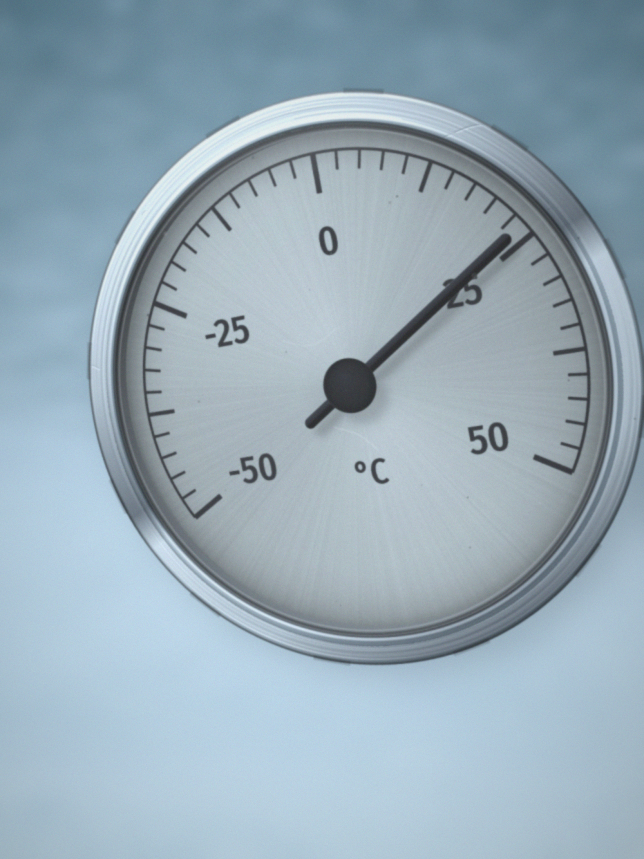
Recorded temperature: **23.75** °C
